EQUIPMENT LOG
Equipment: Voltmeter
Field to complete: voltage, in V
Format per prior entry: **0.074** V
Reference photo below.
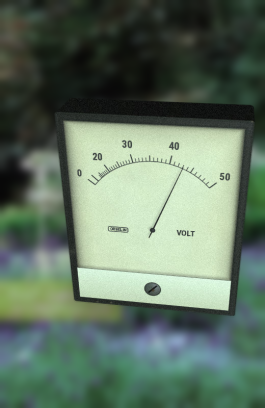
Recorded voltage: **43** V
